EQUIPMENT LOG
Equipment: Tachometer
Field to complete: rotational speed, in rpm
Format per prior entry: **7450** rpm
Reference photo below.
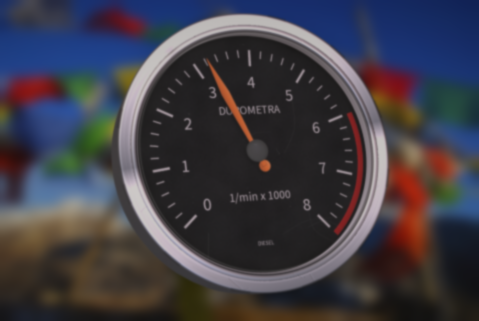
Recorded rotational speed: **3200** rpm
